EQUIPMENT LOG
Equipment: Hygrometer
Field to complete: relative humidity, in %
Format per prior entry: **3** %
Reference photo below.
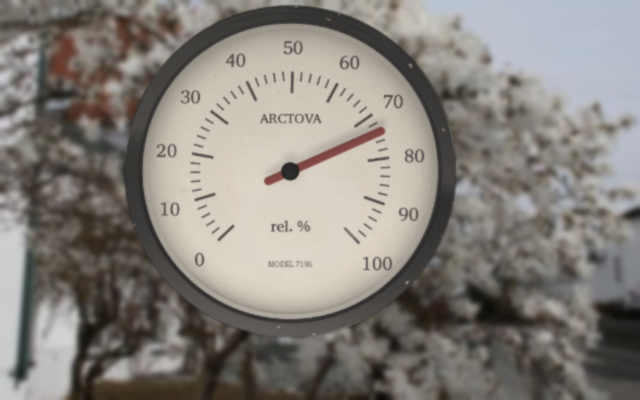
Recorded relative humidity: **74** %
